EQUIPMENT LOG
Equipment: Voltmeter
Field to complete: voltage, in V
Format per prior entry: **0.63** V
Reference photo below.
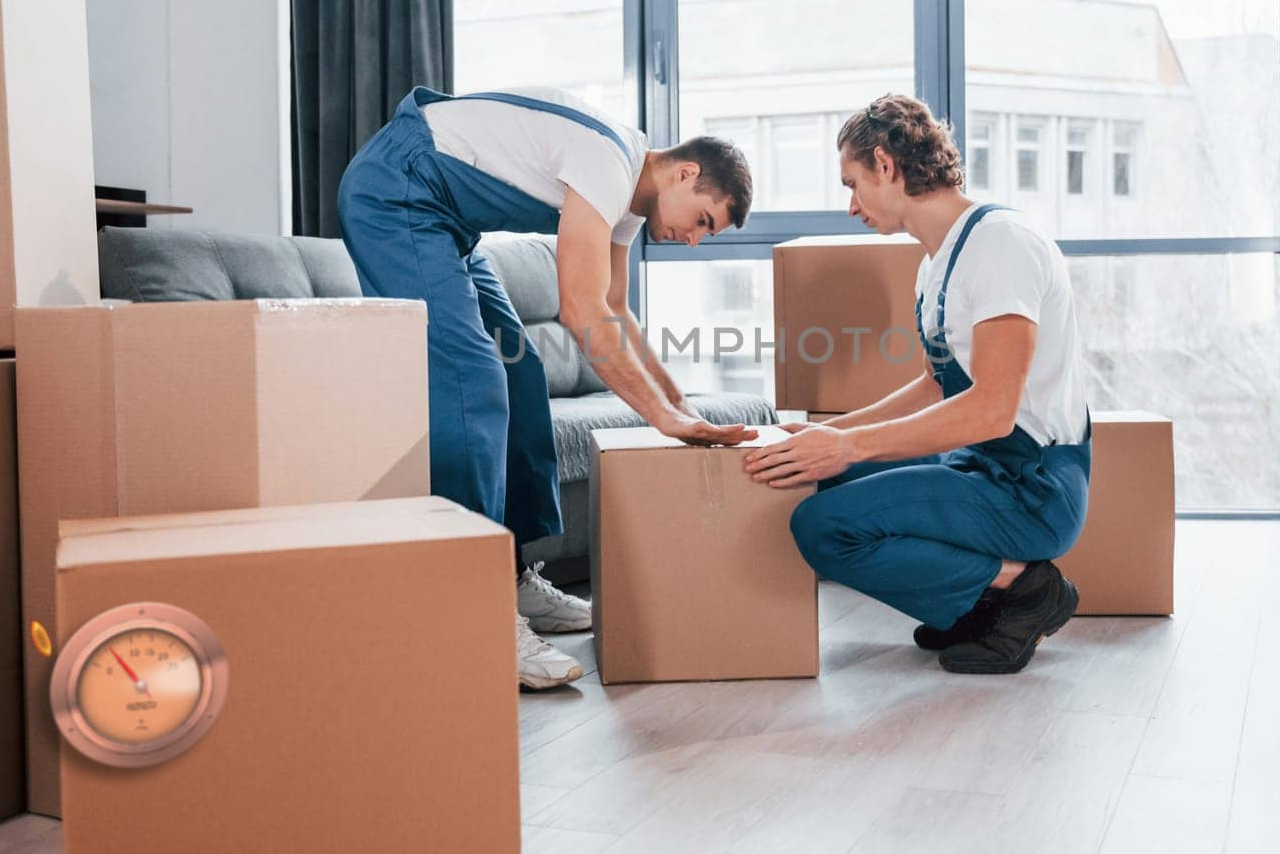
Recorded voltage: **5** V
